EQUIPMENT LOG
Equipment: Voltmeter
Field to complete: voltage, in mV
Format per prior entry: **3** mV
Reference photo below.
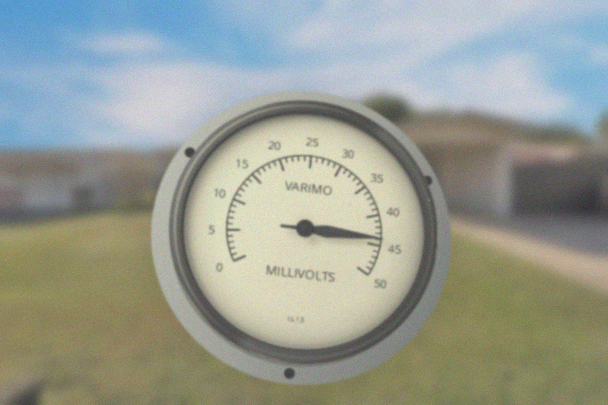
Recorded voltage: **44** mV
